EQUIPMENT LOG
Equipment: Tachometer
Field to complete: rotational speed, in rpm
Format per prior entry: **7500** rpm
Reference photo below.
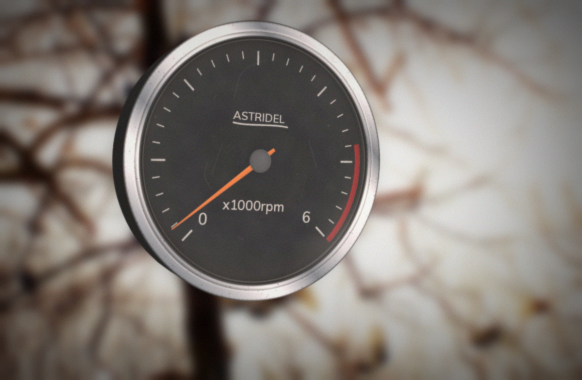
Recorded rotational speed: **200** rpm
